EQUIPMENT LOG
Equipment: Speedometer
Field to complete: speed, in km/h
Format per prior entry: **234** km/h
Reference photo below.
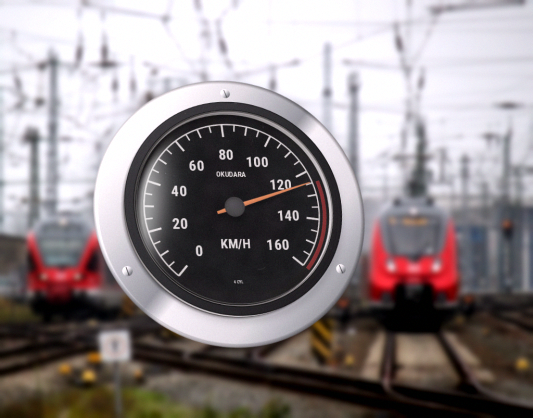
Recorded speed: **125** km/h
